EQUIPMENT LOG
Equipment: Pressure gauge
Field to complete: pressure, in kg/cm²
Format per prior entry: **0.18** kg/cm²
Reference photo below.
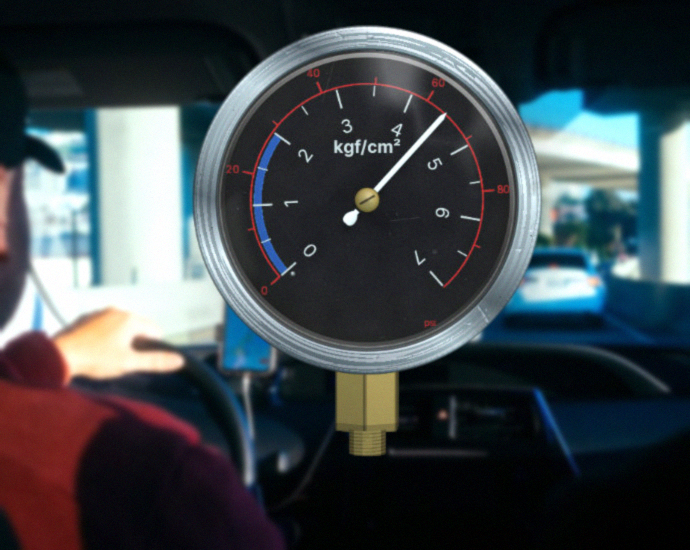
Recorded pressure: **4.5** kg/cm²
